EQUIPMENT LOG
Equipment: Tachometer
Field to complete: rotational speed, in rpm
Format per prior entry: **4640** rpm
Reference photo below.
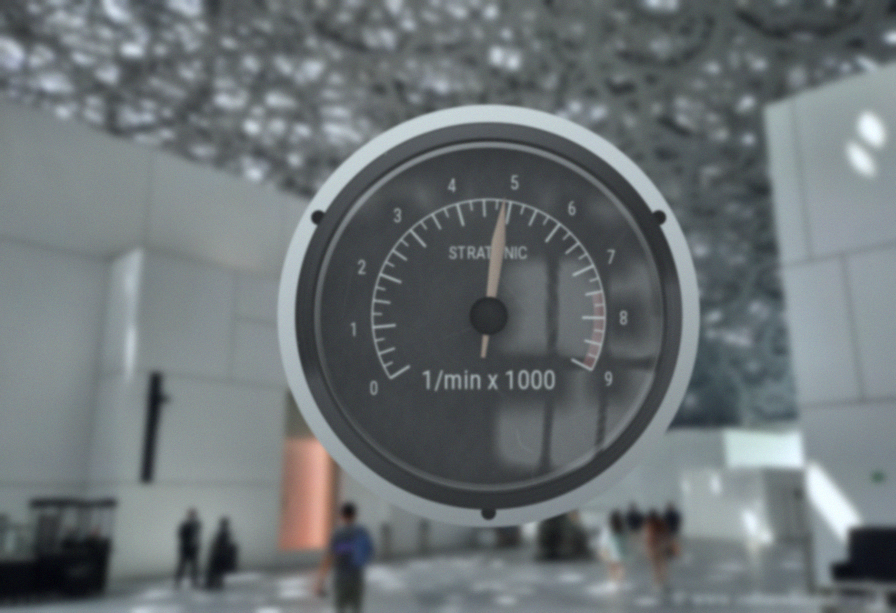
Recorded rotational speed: **4875** rpm
